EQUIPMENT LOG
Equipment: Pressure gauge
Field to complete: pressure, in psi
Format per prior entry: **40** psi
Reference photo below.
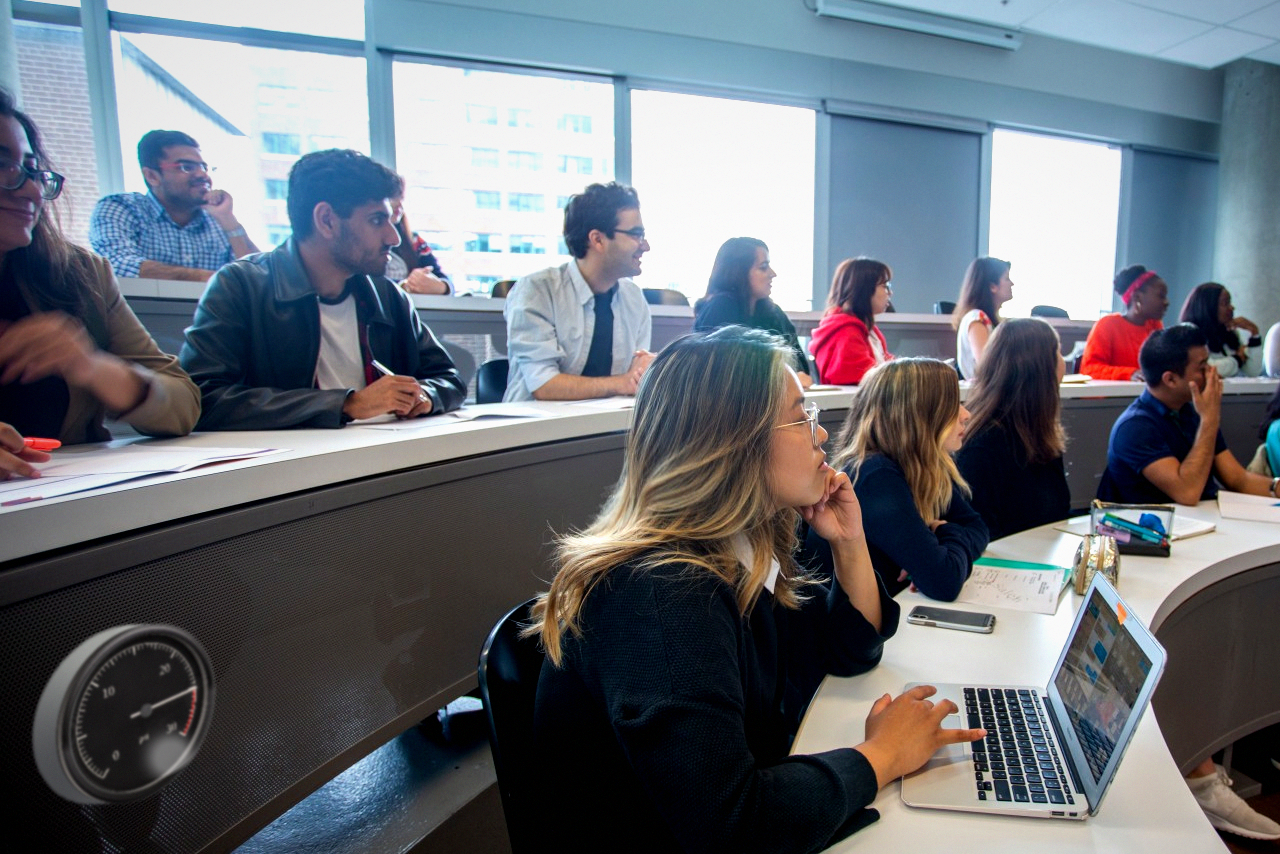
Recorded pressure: **25** psi
